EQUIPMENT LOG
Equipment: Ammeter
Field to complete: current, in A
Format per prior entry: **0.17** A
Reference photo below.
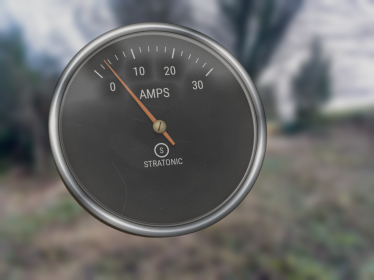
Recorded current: **3** A
